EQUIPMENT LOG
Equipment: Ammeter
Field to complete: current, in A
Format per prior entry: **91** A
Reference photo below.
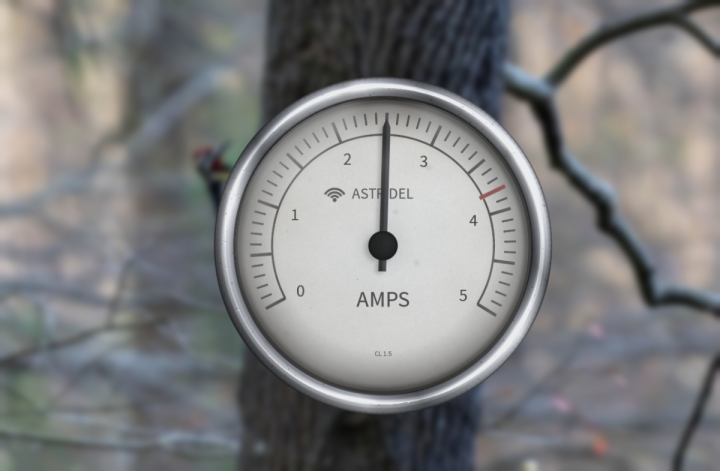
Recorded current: **2.5** A
